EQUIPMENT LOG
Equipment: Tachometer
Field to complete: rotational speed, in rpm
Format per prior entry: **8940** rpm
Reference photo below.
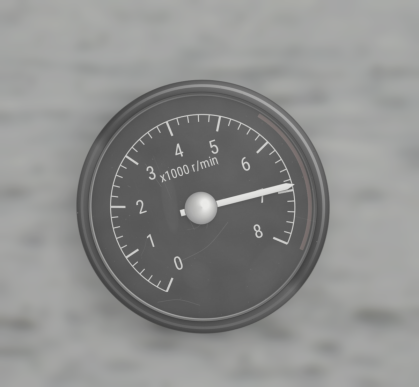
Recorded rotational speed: **6900** rpm
